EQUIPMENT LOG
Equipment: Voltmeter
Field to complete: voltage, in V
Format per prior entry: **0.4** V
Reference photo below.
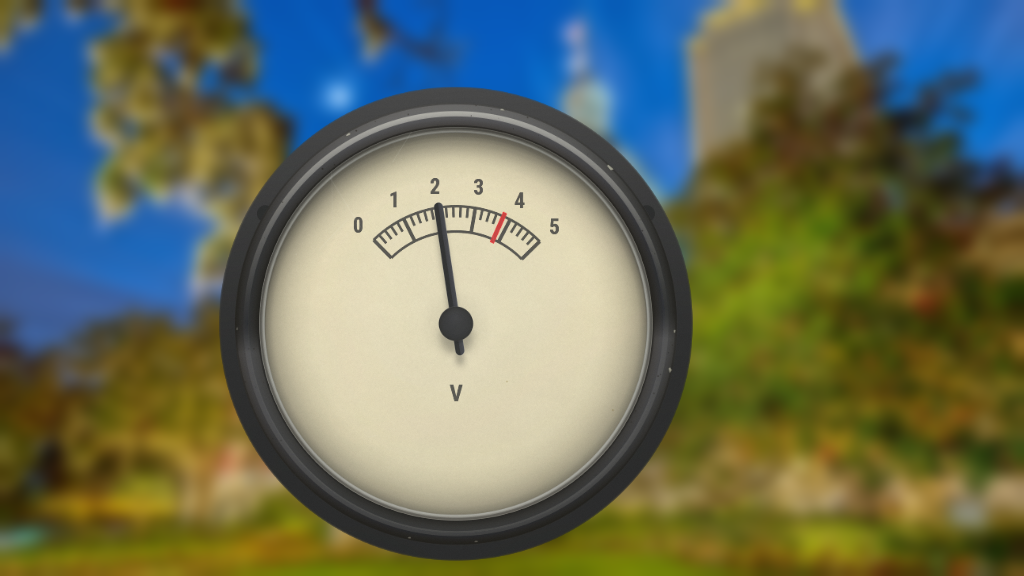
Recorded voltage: **2** V
